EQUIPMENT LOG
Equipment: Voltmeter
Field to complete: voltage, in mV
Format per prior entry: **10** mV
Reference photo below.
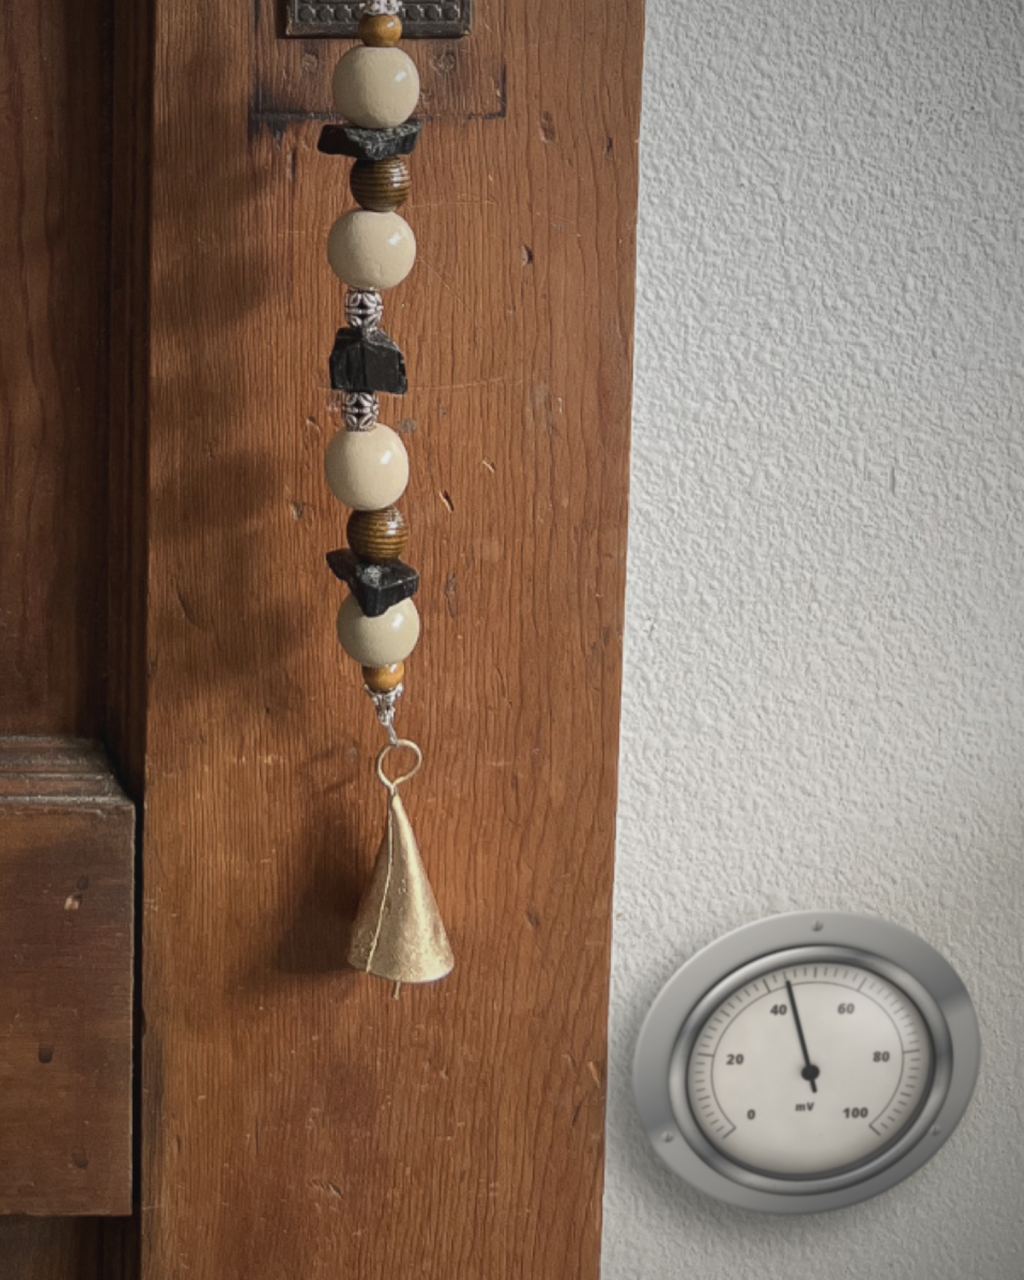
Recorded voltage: **44** mV
